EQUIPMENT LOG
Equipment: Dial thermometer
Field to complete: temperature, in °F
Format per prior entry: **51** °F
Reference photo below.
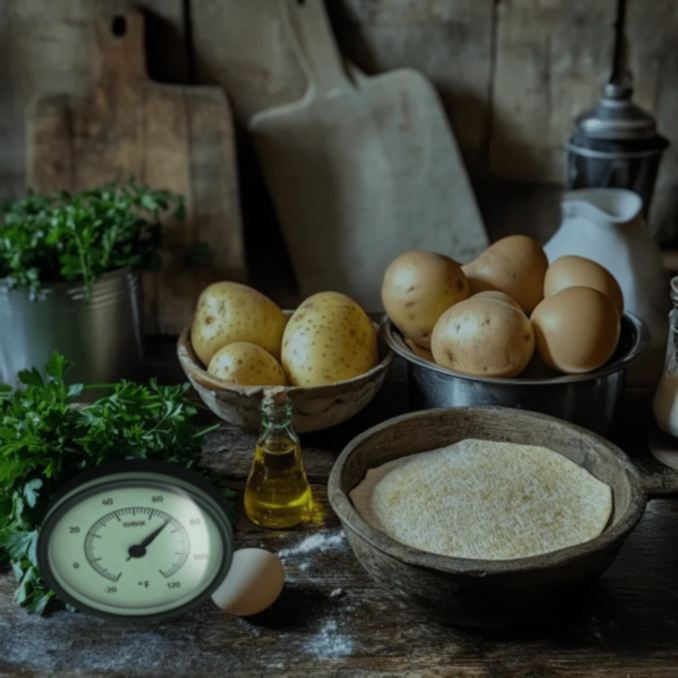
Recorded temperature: **70** °F
